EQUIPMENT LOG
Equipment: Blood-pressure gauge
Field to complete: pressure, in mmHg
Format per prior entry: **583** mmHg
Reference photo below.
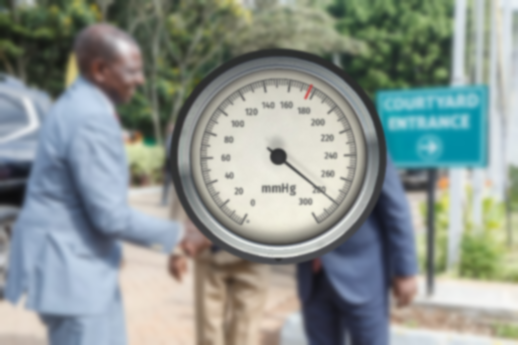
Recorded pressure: **280** mmHg
